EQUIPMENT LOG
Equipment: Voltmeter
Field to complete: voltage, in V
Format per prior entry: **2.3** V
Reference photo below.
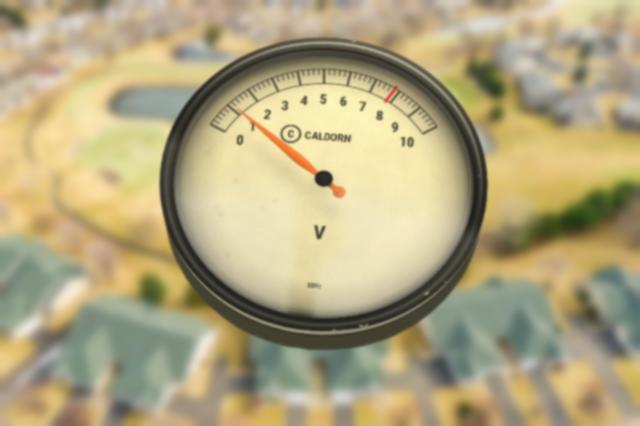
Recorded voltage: **1** V
